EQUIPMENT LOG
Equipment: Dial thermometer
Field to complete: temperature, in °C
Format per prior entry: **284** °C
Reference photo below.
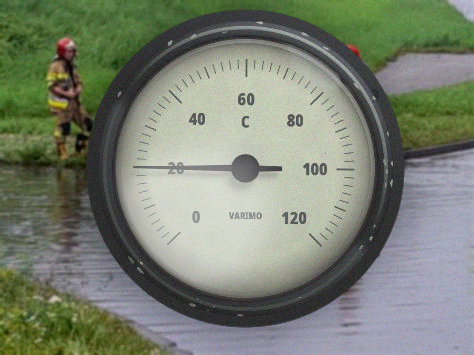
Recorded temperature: **20** °C
